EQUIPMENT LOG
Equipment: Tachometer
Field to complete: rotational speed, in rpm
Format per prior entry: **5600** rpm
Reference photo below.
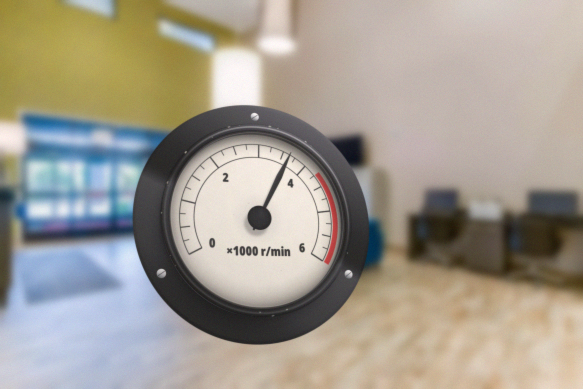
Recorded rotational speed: **3625** rpm
